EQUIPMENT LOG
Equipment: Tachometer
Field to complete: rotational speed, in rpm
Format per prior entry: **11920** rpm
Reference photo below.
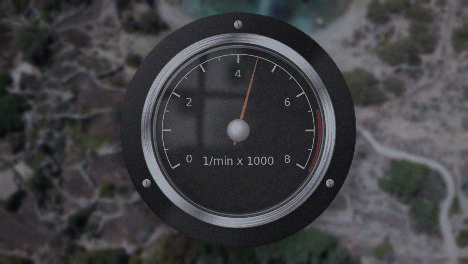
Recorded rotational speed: **4500** rpm
